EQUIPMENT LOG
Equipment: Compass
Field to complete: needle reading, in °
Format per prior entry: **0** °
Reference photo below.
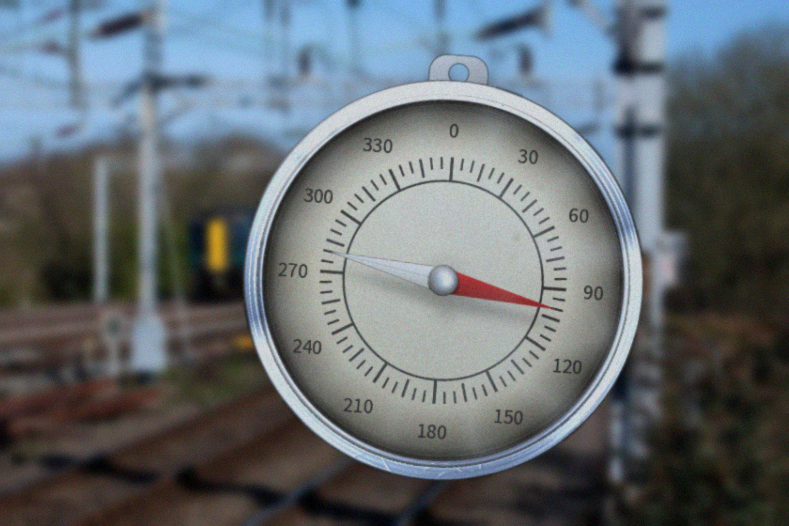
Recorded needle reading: **100** °
